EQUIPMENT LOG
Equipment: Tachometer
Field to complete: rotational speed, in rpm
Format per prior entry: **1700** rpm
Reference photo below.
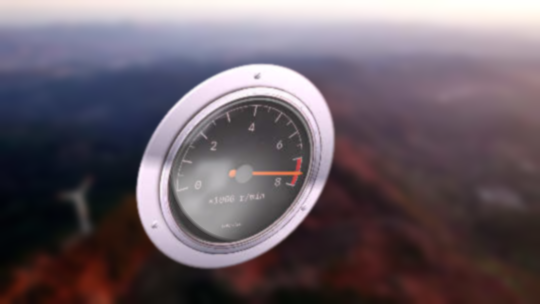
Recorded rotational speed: **7500** rpm
